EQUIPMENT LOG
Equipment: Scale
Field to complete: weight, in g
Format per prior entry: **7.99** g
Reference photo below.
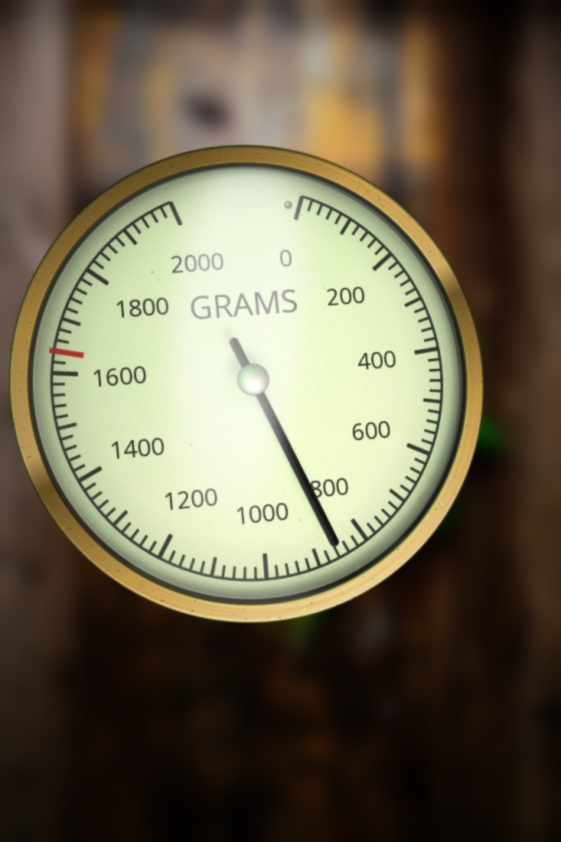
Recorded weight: **860** g
